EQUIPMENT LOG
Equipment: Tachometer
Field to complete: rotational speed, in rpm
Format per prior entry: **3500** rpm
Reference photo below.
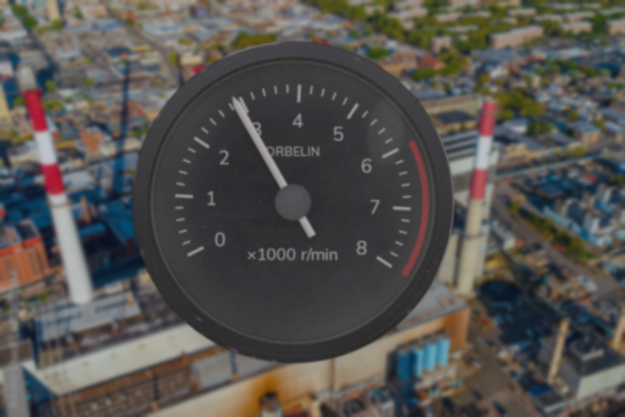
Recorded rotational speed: **2900** rpm
